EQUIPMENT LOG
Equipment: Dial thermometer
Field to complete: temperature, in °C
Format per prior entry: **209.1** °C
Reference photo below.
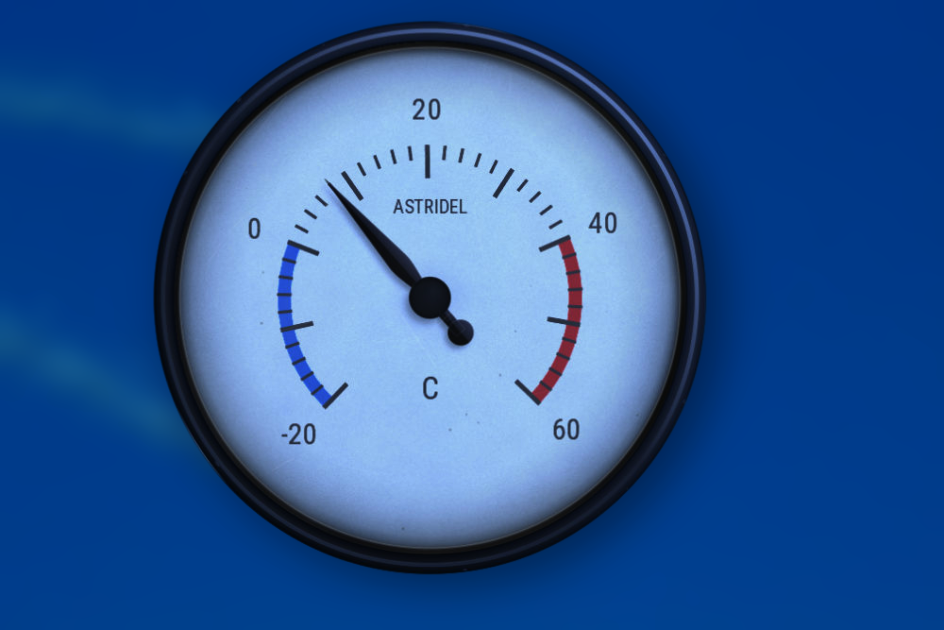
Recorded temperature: **8** °C
